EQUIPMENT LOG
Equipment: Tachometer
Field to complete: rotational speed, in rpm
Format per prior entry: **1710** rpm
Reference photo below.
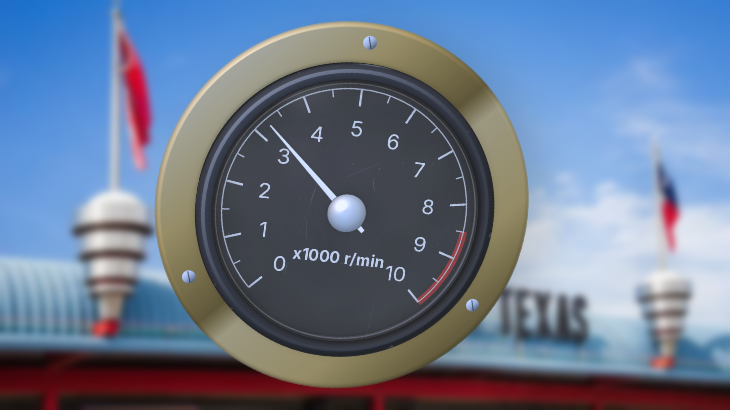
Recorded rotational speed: **3250** rpm
